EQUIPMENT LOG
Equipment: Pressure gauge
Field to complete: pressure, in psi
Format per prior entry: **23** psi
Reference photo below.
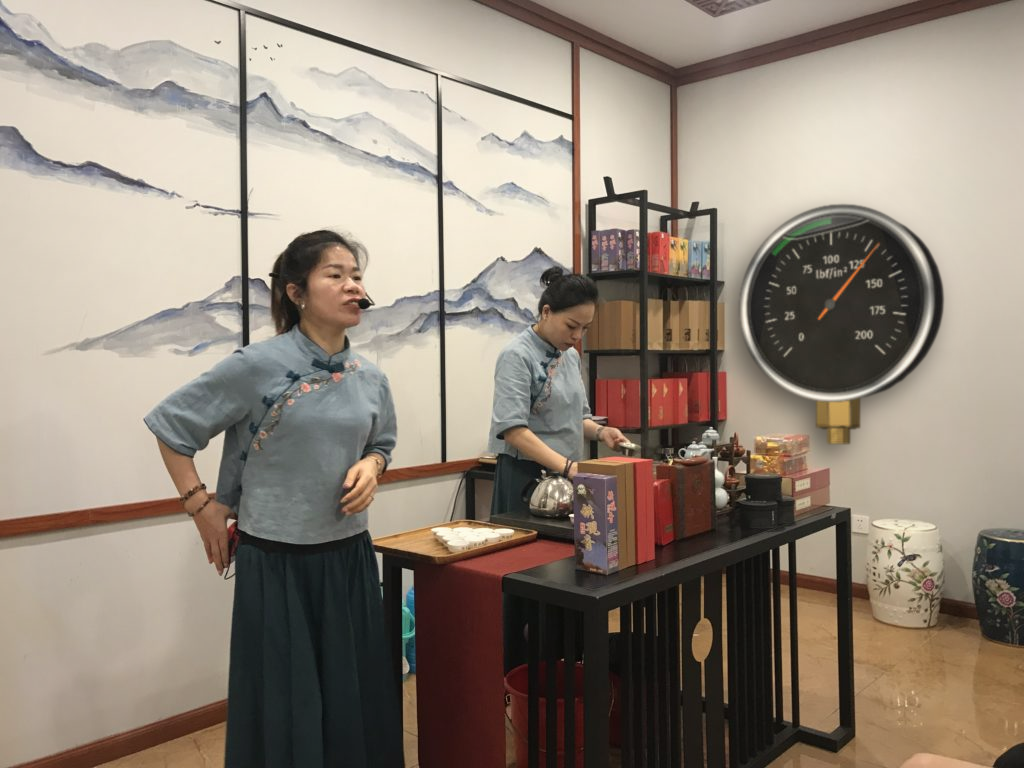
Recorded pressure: **130** psi
